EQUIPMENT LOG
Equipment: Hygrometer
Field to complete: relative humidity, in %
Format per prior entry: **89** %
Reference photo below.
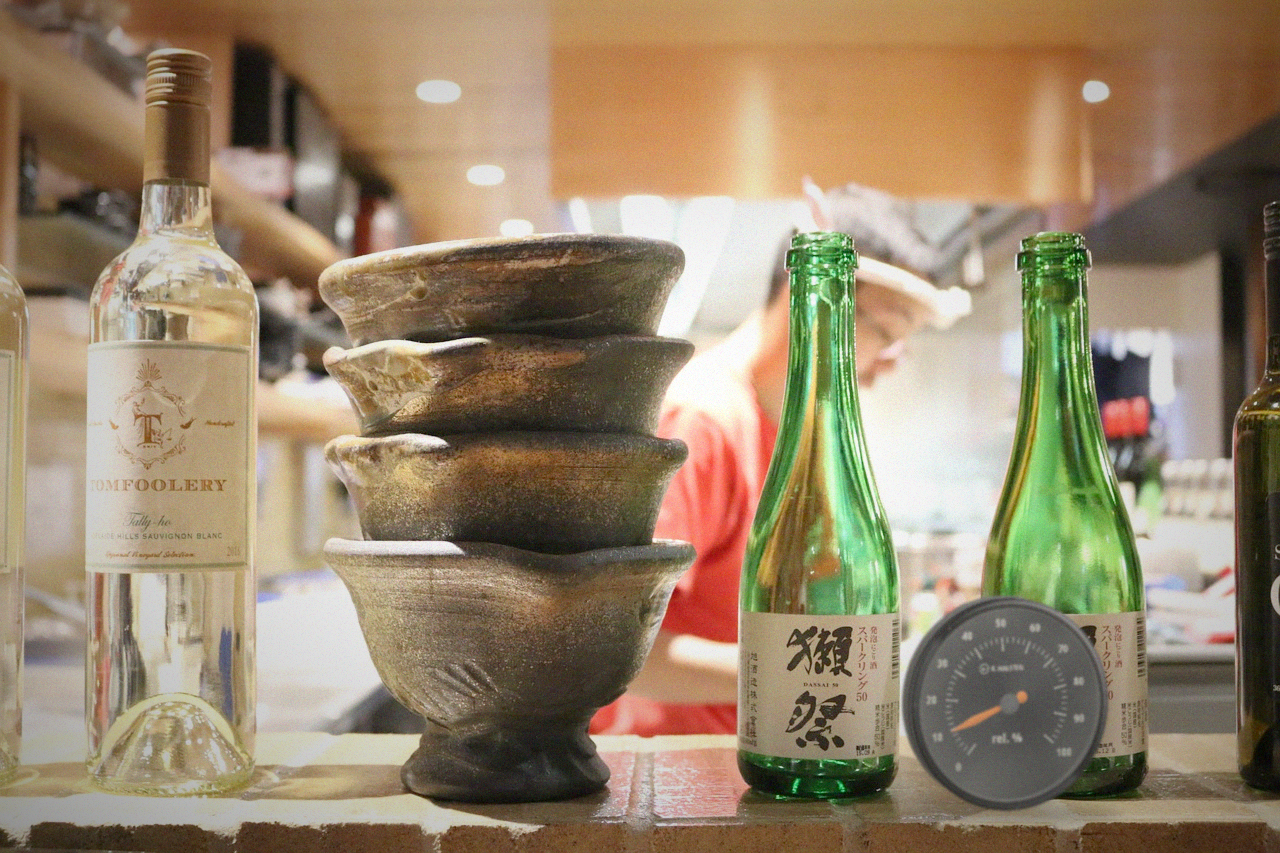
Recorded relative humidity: **10** %
